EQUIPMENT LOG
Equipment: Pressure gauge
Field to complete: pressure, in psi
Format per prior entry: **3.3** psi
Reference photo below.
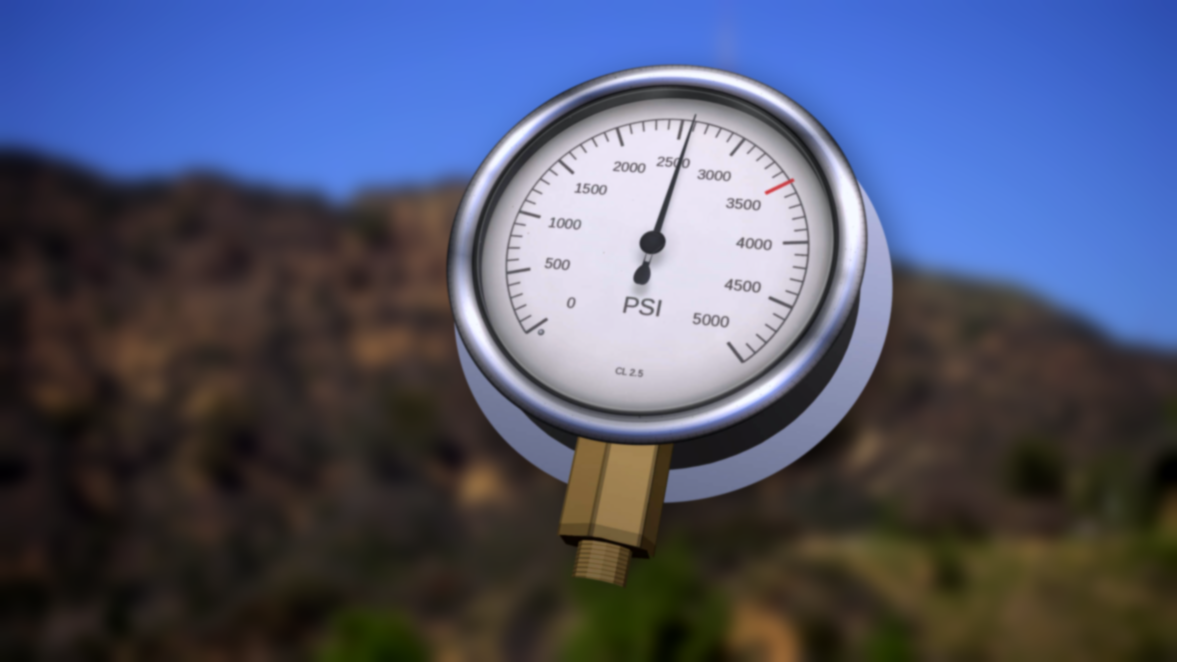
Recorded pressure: **2600** psi
